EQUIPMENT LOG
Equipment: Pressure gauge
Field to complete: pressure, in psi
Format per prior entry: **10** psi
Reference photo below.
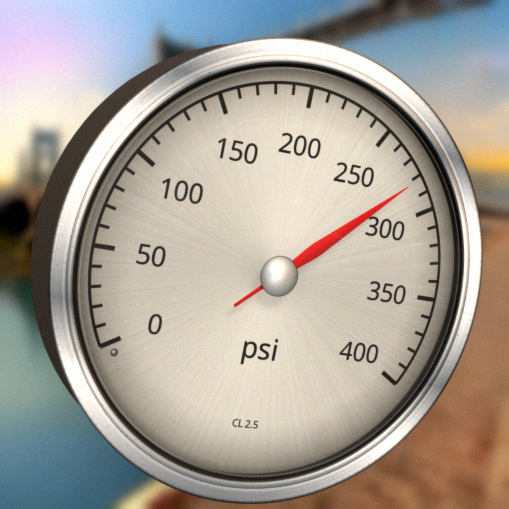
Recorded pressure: **280** psi
